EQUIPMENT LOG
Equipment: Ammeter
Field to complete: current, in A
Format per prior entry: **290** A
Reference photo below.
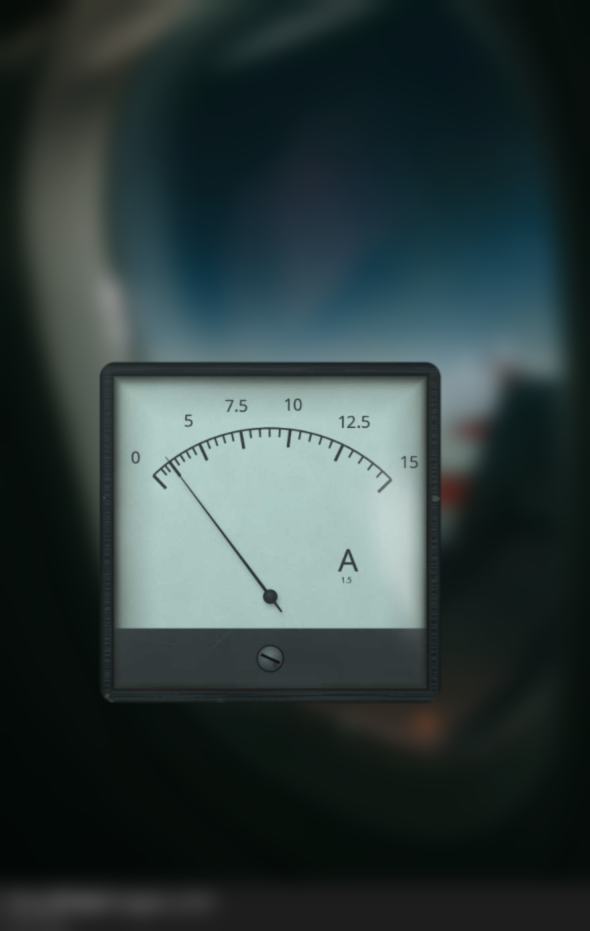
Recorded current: **2.5** A
